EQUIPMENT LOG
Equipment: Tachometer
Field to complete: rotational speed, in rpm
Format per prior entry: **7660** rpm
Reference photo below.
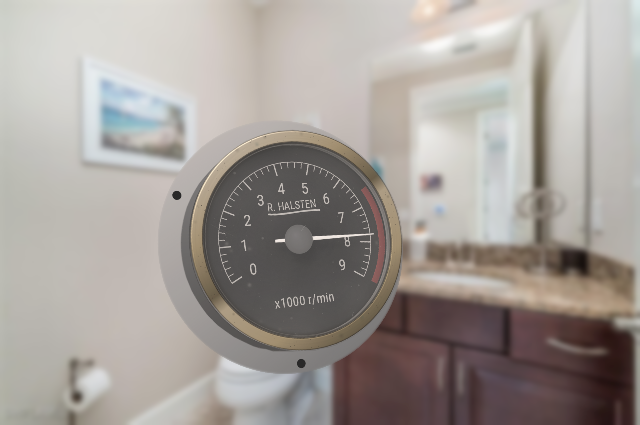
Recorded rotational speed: **7800** rpm
